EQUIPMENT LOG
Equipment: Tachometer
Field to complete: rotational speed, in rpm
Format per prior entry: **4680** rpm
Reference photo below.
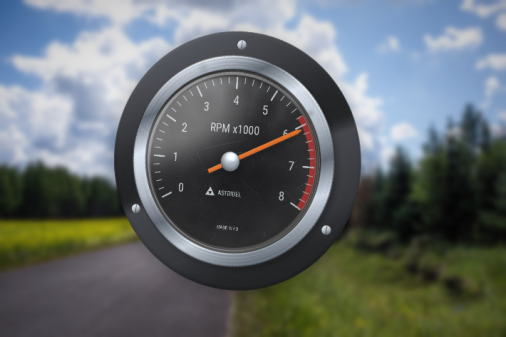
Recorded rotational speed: **6100** rpm
